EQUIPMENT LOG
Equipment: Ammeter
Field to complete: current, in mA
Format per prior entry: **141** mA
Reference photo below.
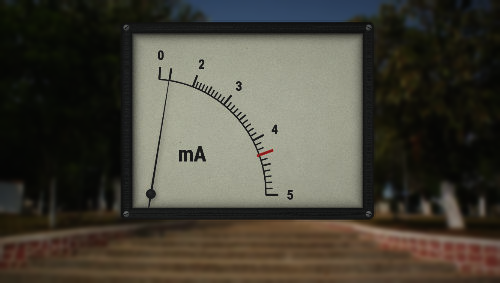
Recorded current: **1** mA
